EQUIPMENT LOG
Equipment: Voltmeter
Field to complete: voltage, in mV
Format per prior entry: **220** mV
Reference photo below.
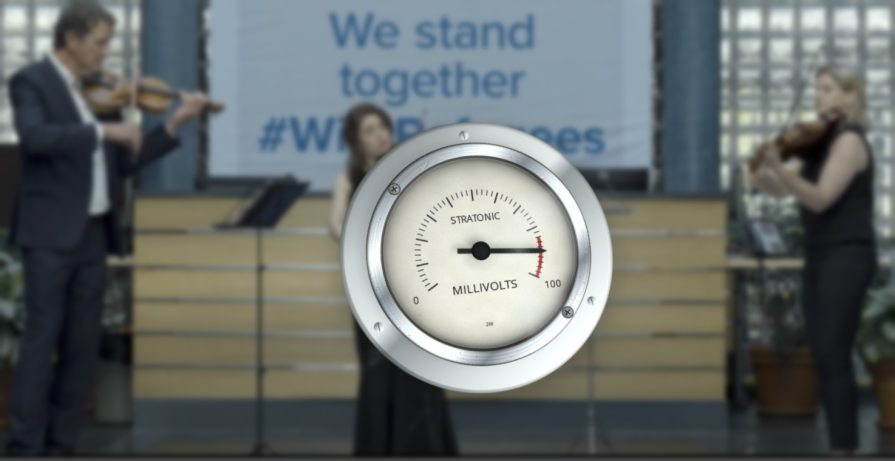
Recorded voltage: **90** mV
